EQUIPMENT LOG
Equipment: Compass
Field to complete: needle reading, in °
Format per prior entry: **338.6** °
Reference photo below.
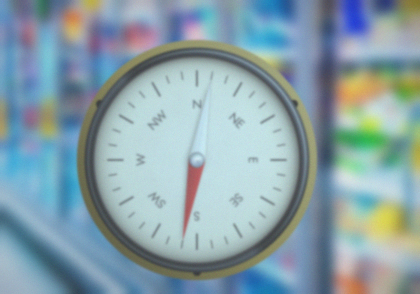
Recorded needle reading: **190** °
